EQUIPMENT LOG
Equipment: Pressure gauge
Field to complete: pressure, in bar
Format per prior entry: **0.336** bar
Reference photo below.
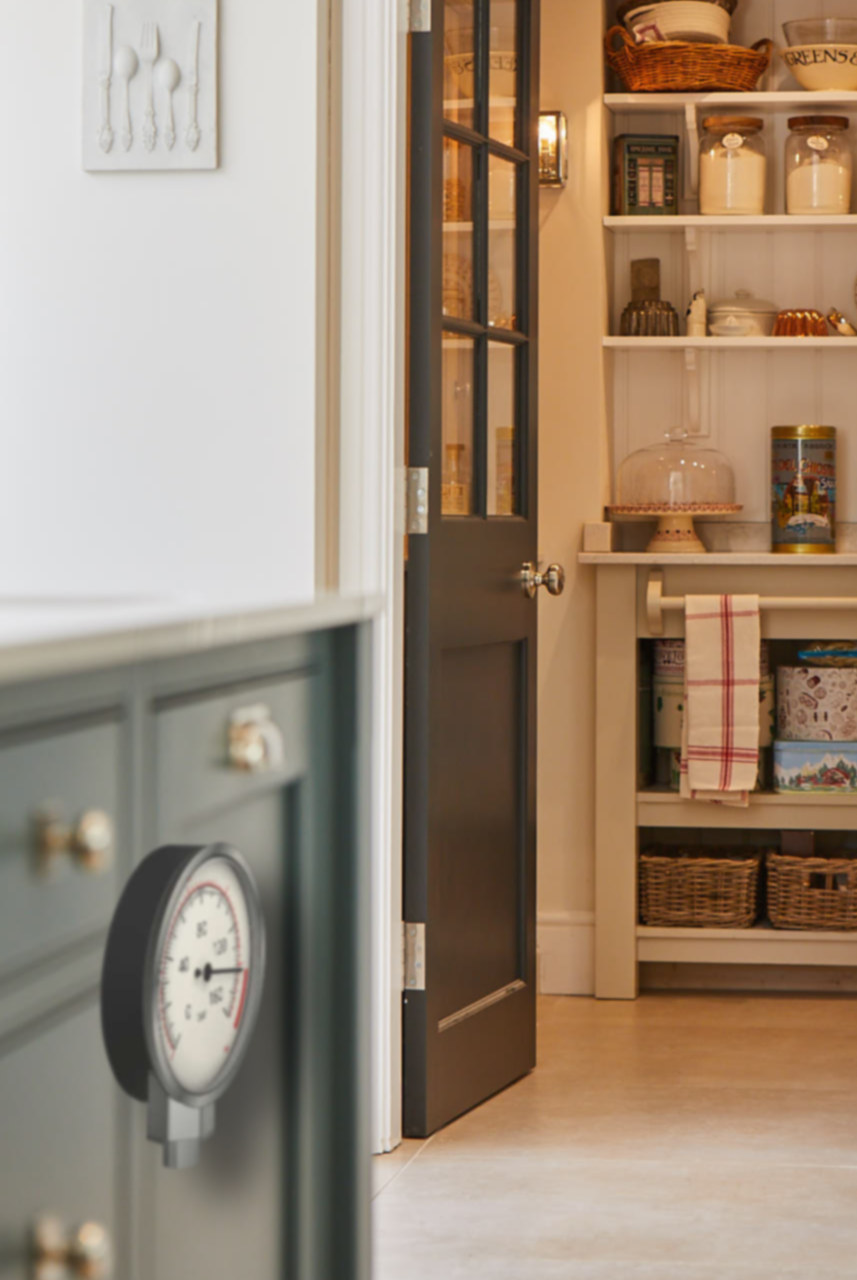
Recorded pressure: **140** bar
